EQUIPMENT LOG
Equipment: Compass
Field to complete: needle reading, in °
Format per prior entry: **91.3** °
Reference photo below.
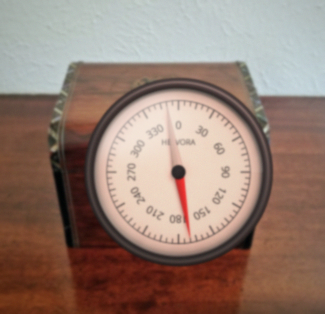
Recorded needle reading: **170** °
